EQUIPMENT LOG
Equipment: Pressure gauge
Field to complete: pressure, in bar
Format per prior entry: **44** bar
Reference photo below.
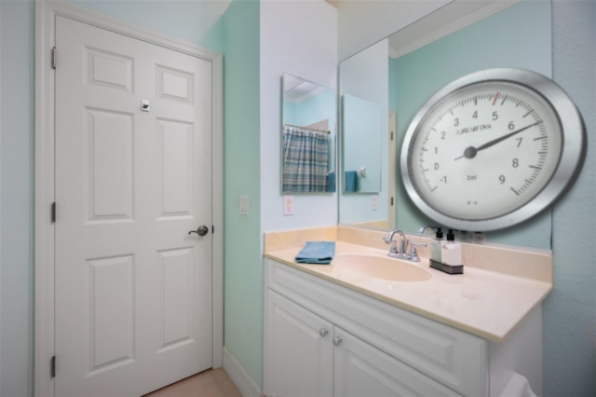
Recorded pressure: **6.5** bar
